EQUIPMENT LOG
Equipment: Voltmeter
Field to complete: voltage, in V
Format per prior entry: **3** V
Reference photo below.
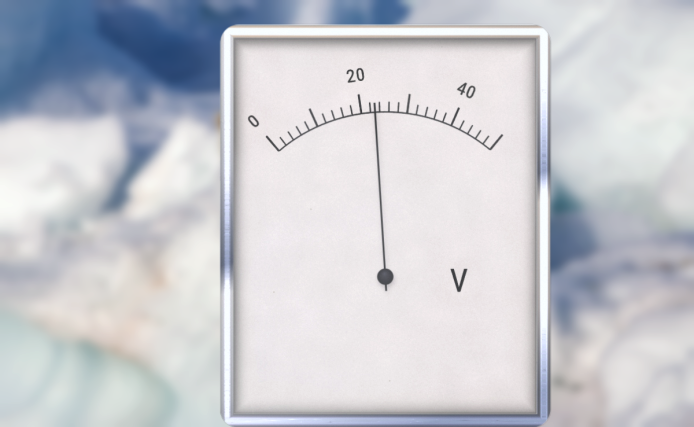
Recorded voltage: **23** V
